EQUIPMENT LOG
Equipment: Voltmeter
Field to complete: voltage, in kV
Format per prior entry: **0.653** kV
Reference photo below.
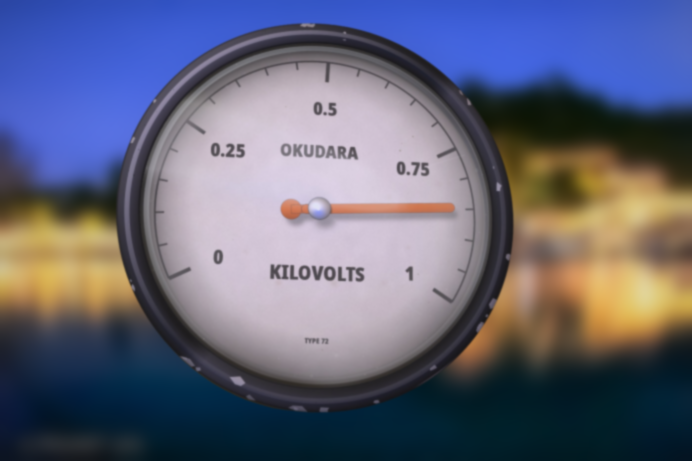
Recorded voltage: **0.85** kV
